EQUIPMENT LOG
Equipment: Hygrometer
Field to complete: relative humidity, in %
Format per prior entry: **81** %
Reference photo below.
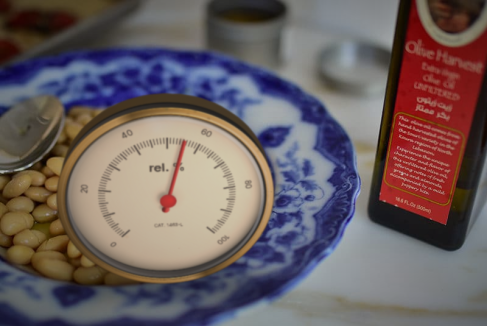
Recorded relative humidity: **55** %
